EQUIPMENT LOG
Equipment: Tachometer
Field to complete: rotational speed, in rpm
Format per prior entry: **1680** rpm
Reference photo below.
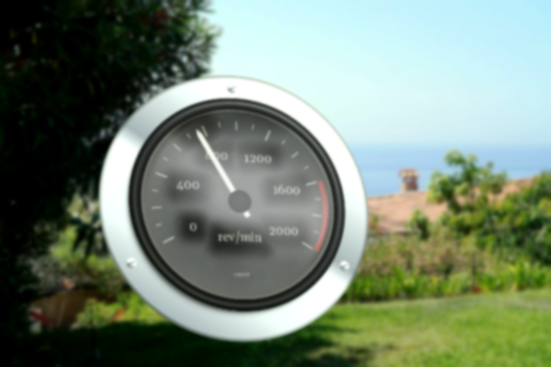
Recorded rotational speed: **750** rpm
